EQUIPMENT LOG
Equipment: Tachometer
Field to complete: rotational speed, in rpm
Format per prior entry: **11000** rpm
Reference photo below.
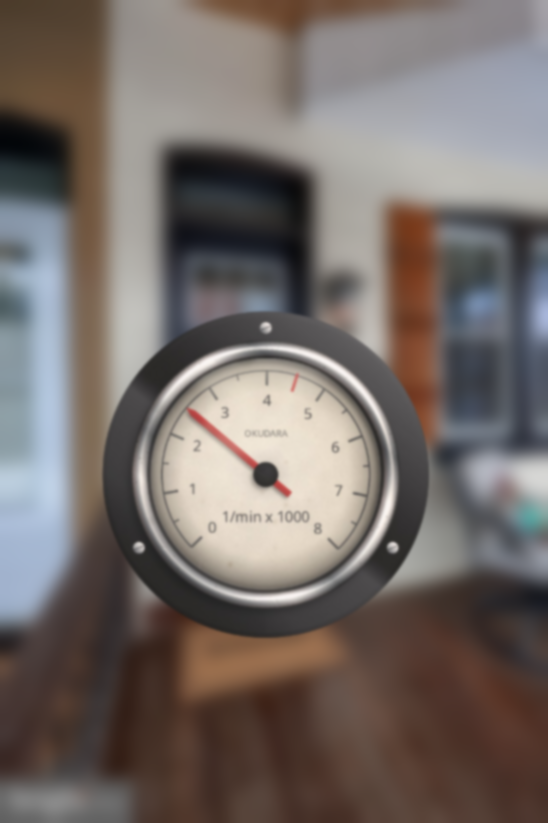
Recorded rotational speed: **2500** rpm
